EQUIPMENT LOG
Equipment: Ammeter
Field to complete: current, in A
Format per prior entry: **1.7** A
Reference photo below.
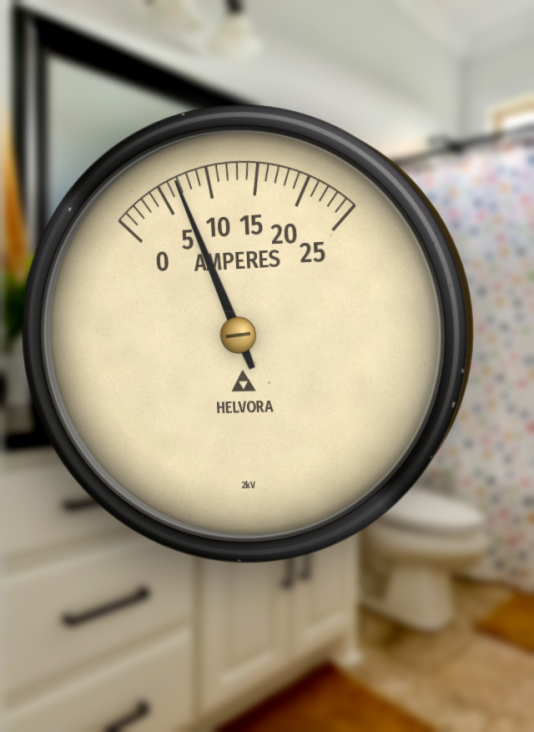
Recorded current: **7** A
